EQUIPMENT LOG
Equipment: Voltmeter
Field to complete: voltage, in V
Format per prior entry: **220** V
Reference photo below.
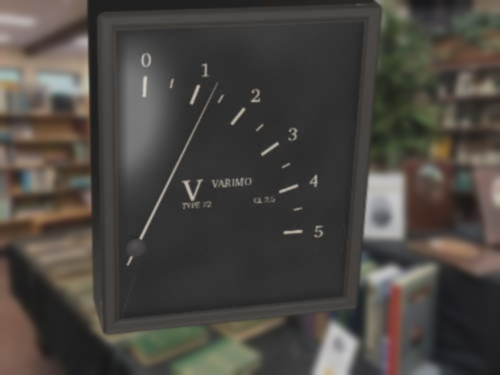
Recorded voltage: **1.25** V
